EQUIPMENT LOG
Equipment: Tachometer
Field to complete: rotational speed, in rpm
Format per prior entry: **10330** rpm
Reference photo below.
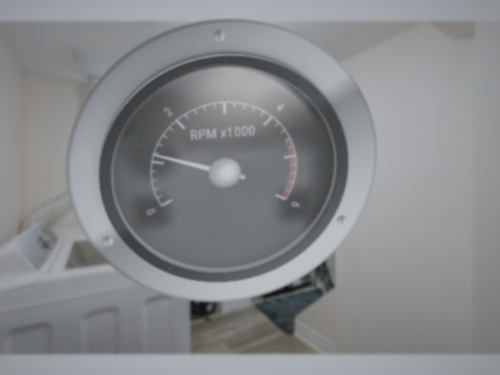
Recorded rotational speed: **1200** rpm
